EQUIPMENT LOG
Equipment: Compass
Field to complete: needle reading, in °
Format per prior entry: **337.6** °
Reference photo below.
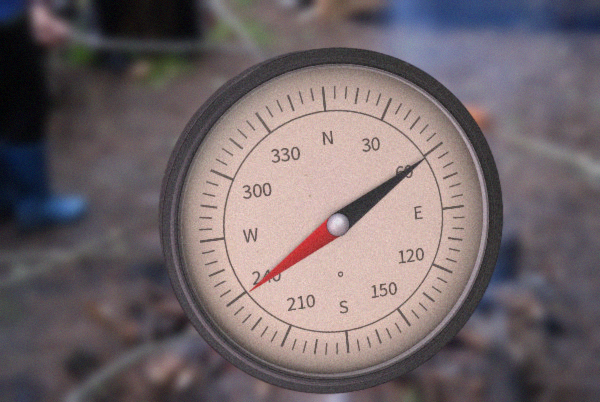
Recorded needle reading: **240** °
